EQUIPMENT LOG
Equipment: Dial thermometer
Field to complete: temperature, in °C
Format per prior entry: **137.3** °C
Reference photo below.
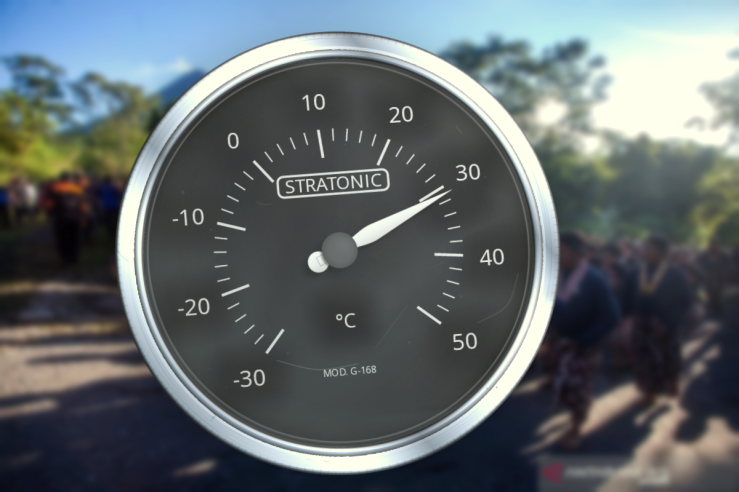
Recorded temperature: **31** °C
